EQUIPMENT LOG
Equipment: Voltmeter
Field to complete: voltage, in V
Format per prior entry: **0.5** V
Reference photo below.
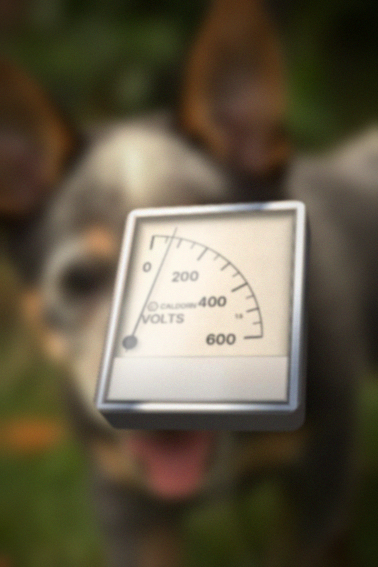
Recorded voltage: **75** V
